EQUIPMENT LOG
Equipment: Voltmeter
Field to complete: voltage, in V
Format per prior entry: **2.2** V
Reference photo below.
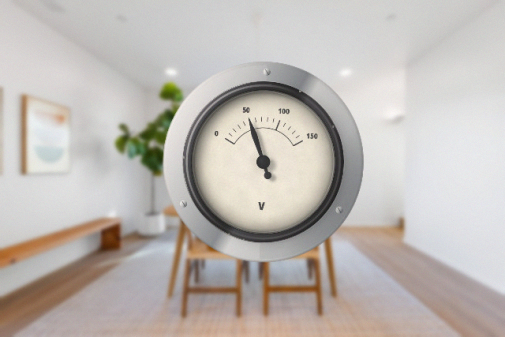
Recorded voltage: **50** V
